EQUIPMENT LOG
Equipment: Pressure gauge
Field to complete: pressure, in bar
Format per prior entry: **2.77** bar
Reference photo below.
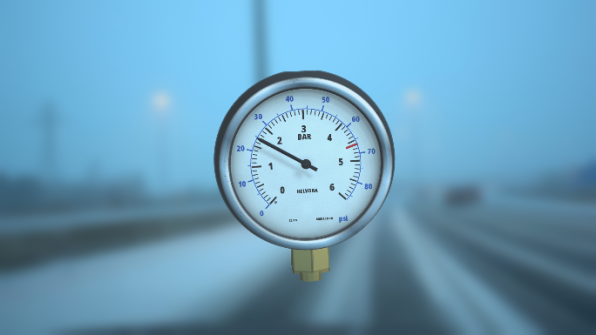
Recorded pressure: **1.7** bar
